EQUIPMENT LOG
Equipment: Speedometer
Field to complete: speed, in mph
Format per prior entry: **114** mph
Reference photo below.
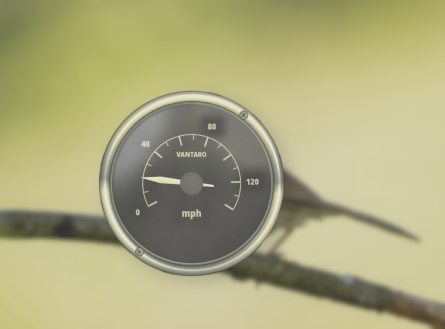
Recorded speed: **20** mph
